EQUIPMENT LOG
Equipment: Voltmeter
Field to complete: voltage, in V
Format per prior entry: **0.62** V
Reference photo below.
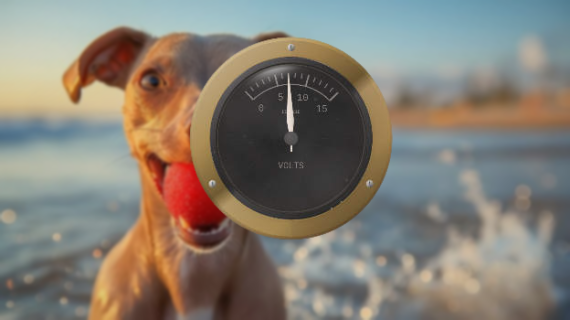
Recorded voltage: **7** V
